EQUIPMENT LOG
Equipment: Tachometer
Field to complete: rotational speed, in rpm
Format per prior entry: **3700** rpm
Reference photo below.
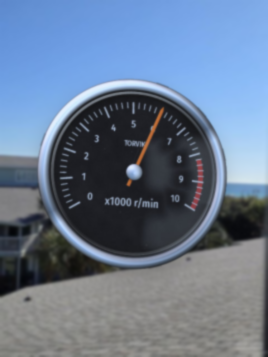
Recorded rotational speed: **6000** rpm
